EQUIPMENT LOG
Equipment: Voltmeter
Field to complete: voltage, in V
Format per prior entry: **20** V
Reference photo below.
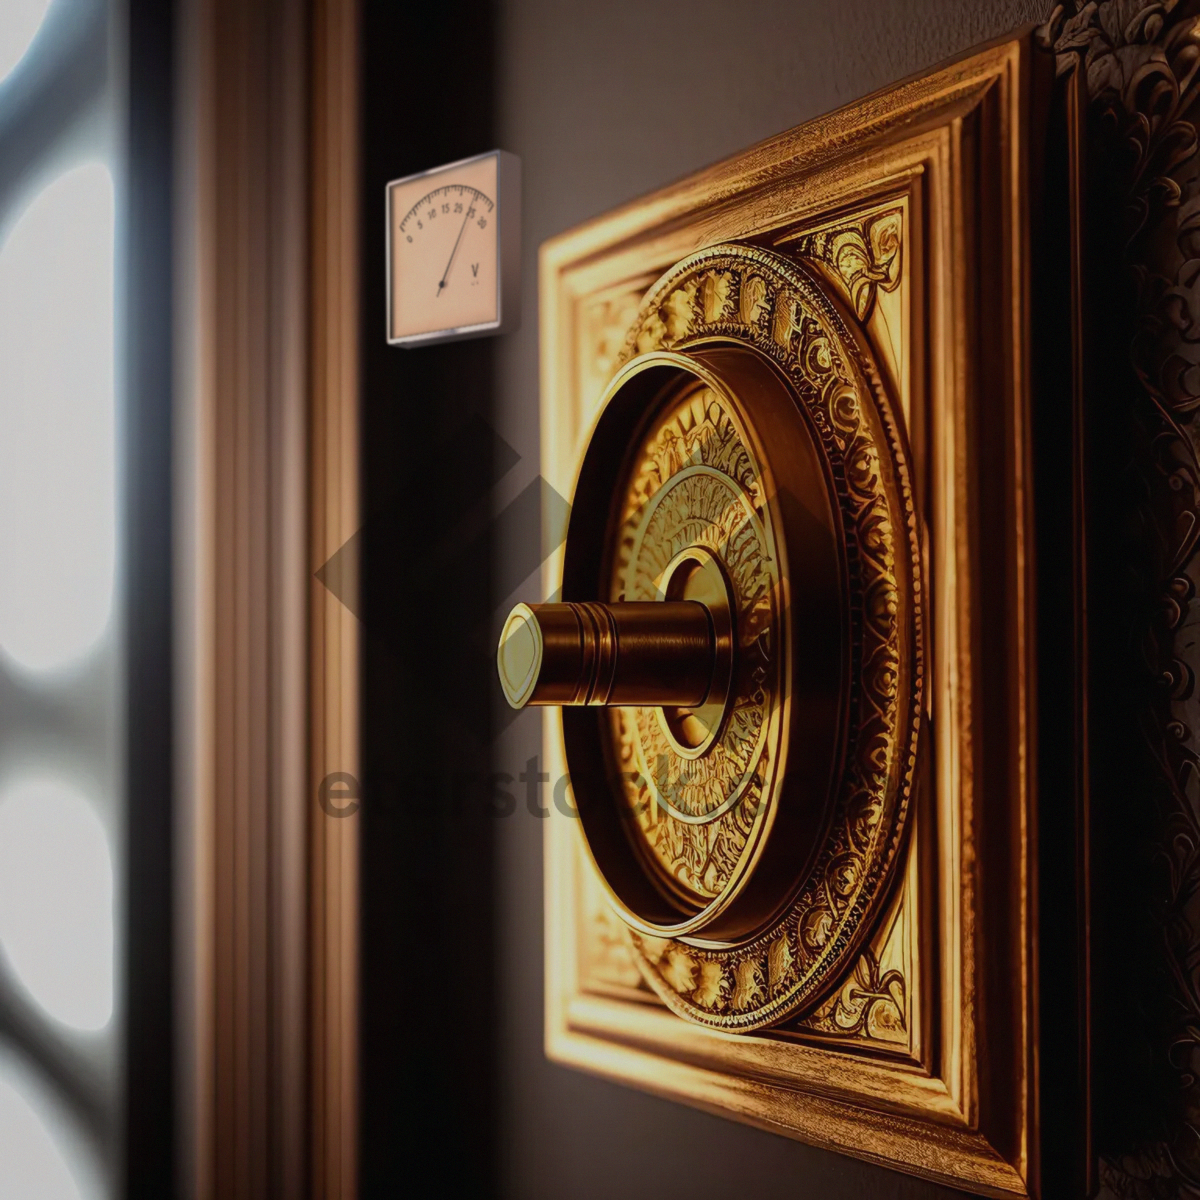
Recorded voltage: **25** V
